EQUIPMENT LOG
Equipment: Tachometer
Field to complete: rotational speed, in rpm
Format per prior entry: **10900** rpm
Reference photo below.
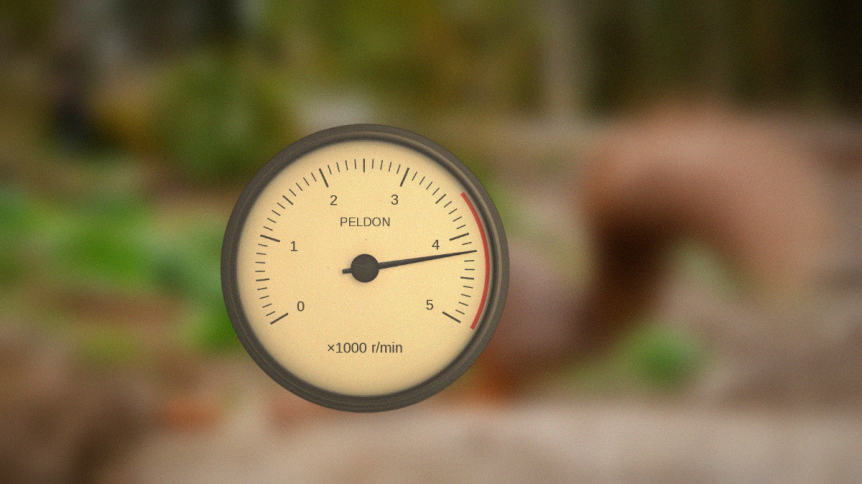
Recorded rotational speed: **4200** rpm
